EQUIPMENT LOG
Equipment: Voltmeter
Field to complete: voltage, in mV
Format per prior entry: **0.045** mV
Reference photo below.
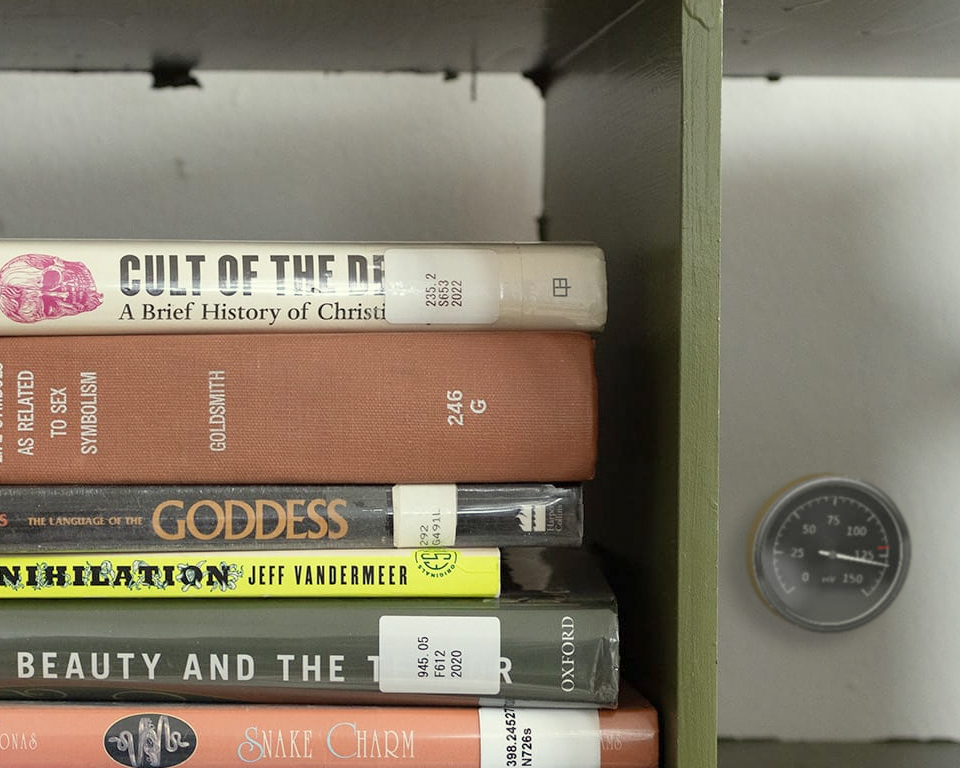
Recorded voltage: **130** mV
